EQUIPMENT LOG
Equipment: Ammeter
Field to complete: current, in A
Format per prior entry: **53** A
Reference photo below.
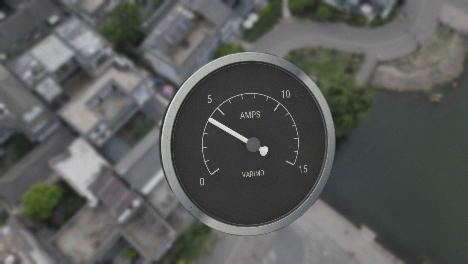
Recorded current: **4** A
